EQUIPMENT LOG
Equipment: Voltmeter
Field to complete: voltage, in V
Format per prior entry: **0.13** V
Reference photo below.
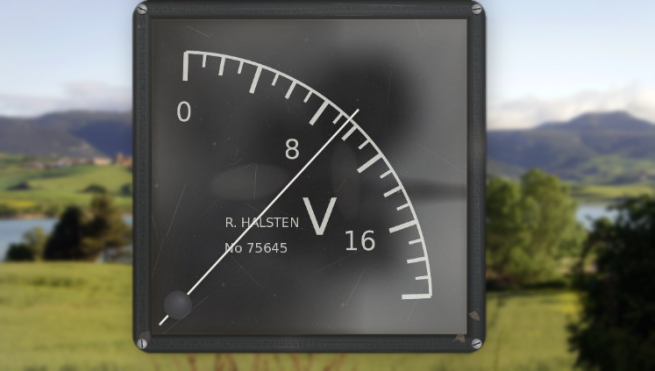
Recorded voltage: **9.5** V
